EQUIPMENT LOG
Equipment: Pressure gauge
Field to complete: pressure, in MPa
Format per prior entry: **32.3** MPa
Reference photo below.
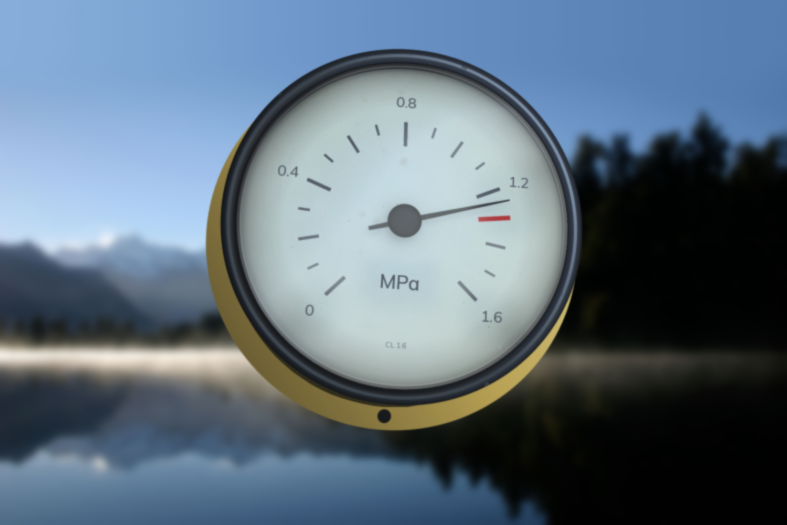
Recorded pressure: **1.25** MPa
